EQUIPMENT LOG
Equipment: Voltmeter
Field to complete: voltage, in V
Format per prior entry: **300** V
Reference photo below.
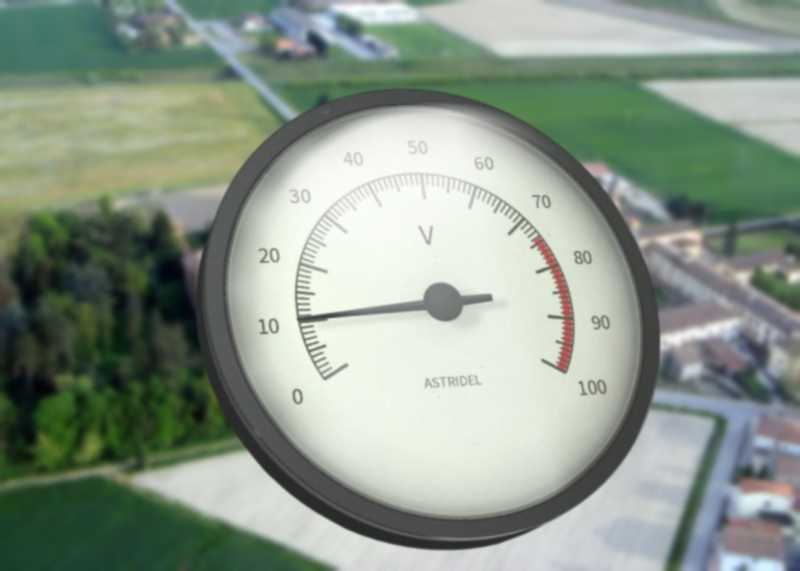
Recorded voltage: **10** V
